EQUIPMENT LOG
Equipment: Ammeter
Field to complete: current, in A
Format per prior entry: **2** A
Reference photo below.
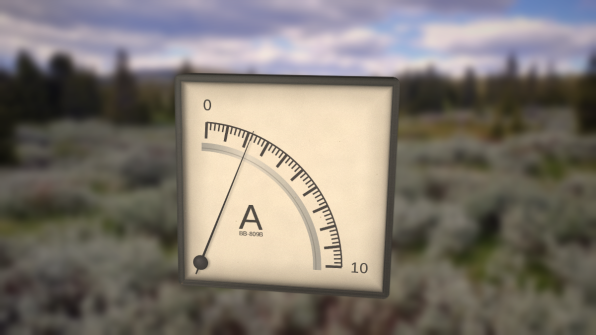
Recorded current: **2.2** A
